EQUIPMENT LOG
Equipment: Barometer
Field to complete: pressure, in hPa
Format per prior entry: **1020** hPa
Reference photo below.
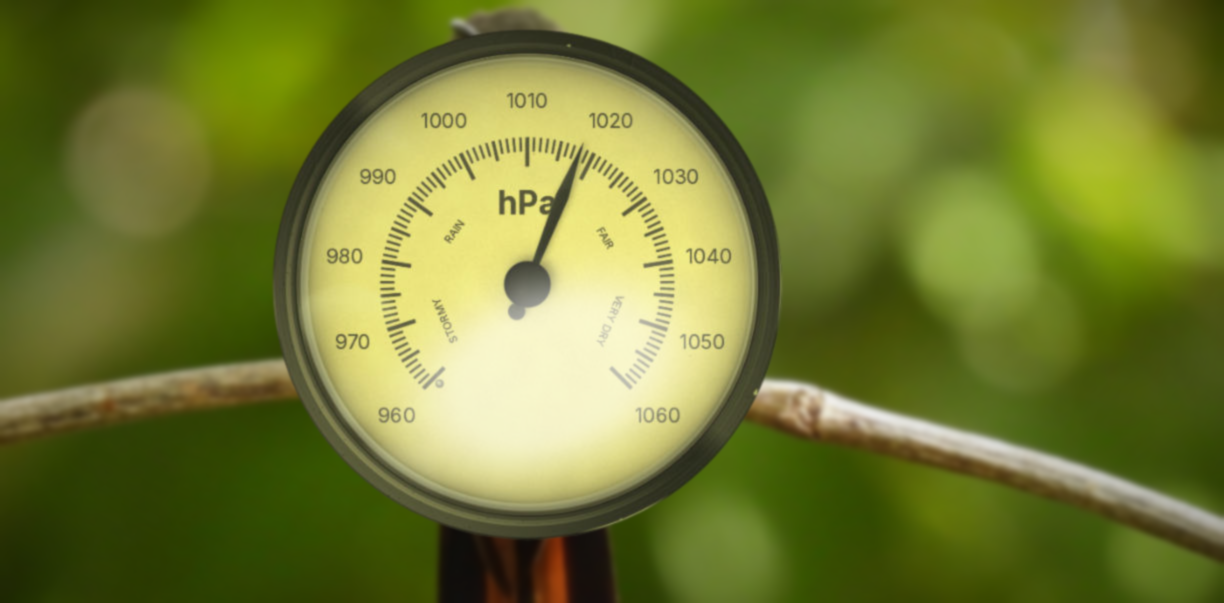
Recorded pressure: **1018** hPa
